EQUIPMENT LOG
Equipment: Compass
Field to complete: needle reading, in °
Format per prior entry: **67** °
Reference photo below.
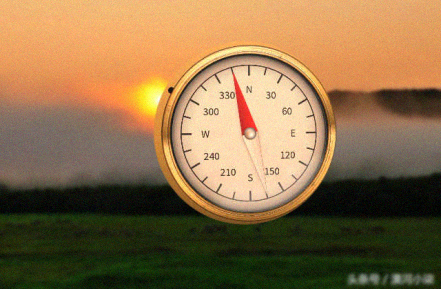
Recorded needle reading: **345** °
